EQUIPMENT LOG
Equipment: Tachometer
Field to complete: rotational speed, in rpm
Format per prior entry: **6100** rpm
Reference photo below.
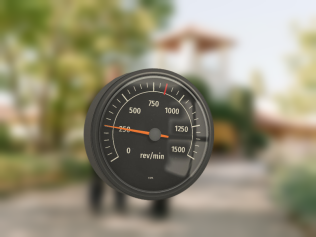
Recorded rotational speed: **250** rpm
